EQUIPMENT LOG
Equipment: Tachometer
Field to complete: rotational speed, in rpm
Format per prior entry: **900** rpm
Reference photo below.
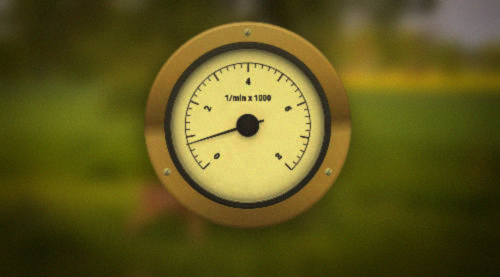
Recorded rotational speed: **800** rpm
